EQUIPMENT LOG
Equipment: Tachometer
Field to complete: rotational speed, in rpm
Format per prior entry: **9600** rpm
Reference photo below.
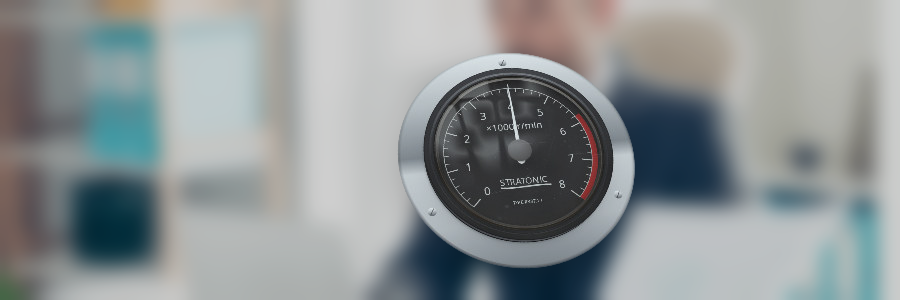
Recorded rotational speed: **4000** rpm
